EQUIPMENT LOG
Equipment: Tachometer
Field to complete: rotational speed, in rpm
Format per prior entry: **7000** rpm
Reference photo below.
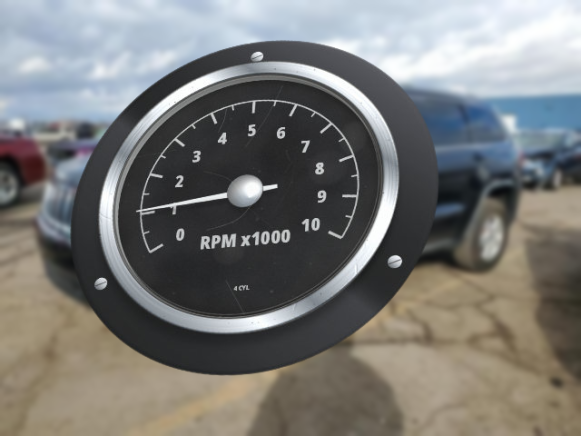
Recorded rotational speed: **1000** rpm
